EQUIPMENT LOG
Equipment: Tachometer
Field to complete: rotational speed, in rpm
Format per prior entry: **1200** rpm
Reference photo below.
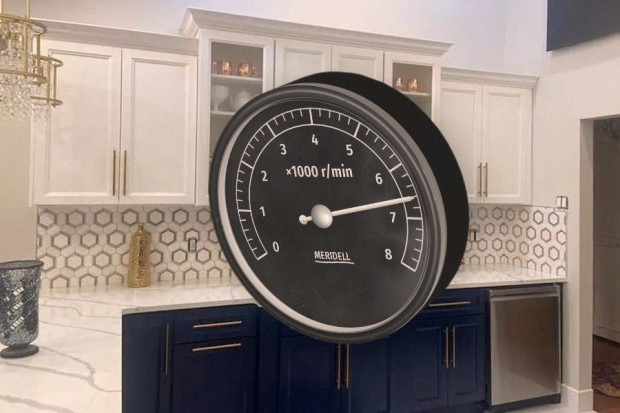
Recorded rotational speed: **6600** rpm
